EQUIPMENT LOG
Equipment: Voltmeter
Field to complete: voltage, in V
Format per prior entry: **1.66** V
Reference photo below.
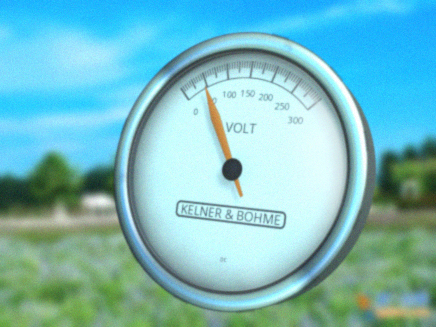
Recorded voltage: **50** V
